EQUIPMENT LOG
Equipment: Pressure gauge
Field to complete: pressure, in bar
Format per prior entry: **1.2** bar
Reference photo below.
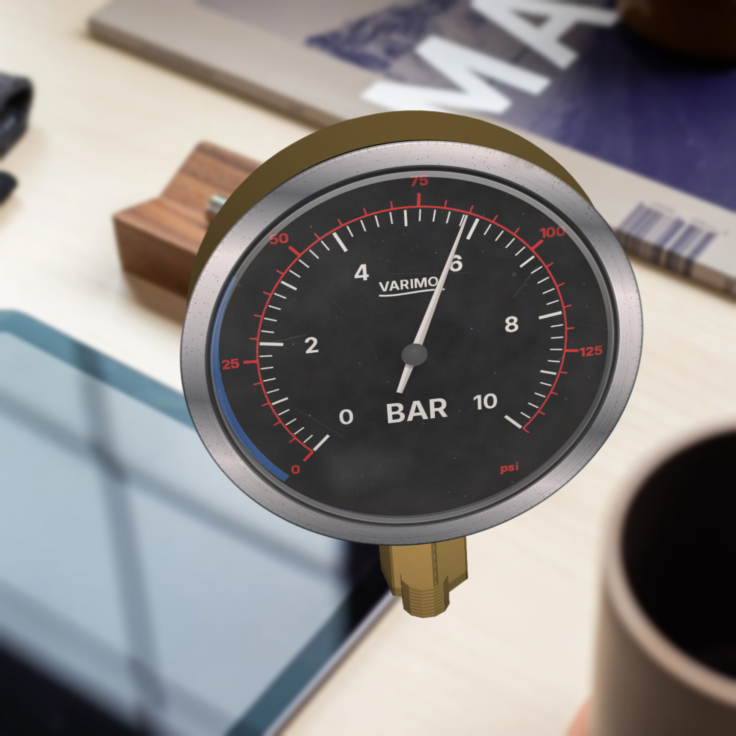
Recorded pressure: **5.8** bar
